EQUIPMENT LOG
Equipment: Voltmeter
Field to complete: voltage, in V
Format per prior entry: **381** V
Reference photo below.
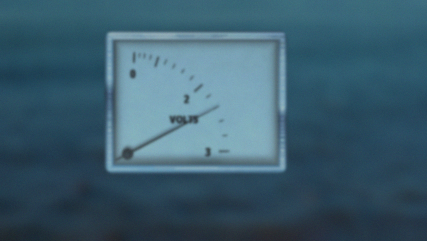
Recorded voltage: **2.4** V
